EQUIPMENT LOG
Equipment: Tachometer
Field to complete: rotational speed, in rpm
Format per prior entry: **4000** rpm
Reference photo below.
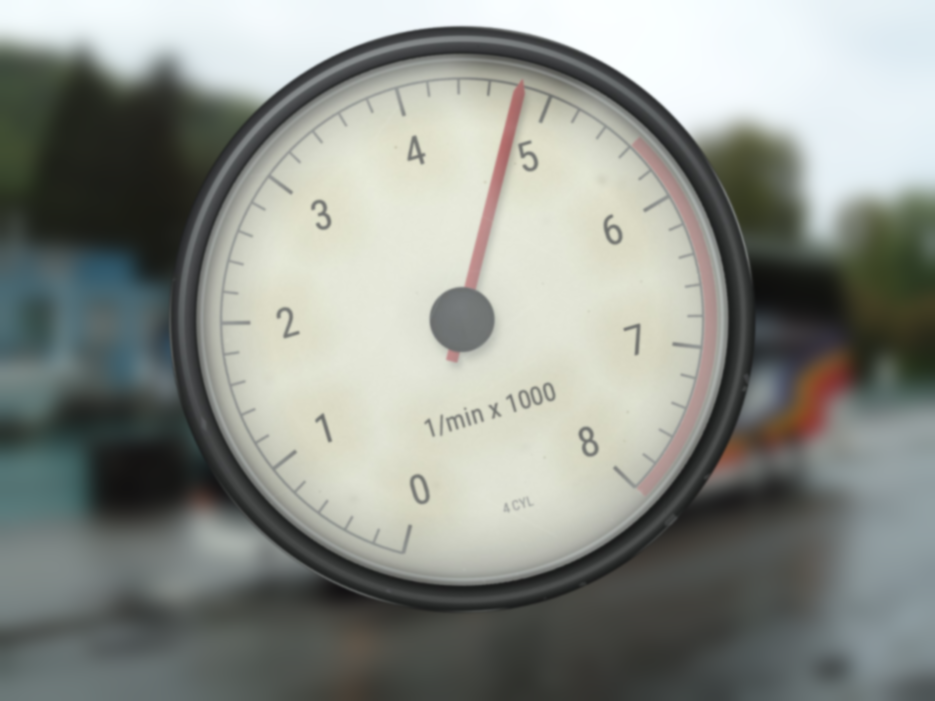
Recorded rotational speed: **4800** rpm
